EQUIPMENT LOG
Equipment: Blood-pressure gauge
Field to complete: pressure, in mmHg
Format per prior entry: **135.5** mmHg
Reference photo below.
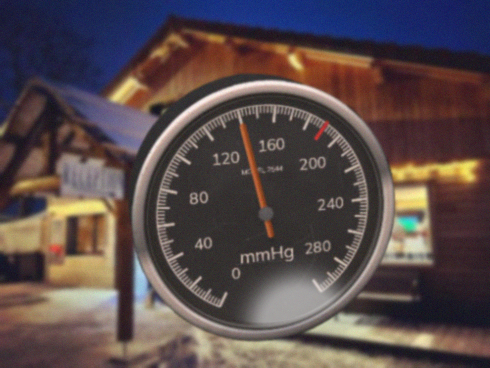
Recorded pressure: **140** mmHg
